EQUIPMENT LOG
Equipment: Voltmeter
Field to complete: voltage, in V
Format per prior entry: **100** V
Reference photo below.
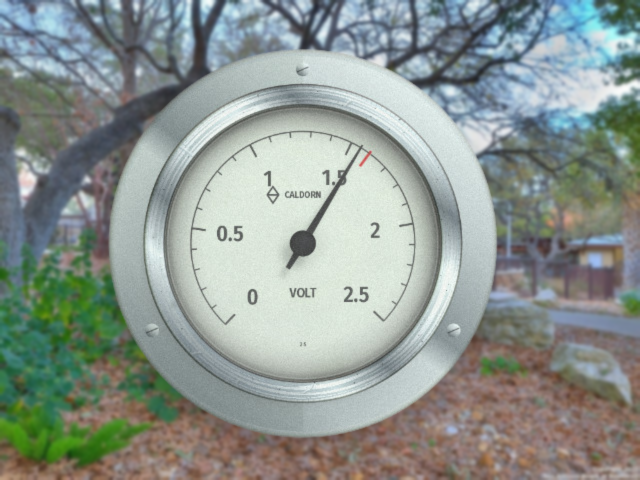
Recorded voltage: **1.55** V
